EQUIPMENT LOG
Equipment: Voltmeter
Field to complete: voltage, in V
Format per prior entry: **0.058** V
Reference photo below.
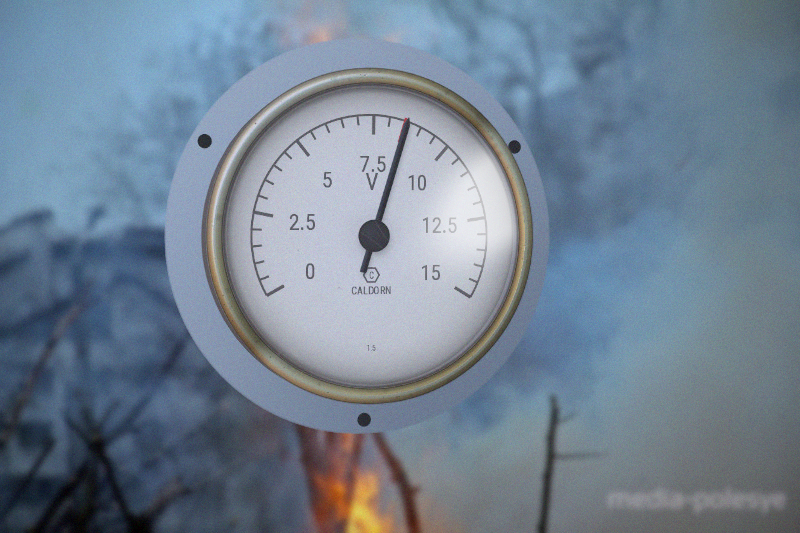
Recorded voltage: **8.5** V
